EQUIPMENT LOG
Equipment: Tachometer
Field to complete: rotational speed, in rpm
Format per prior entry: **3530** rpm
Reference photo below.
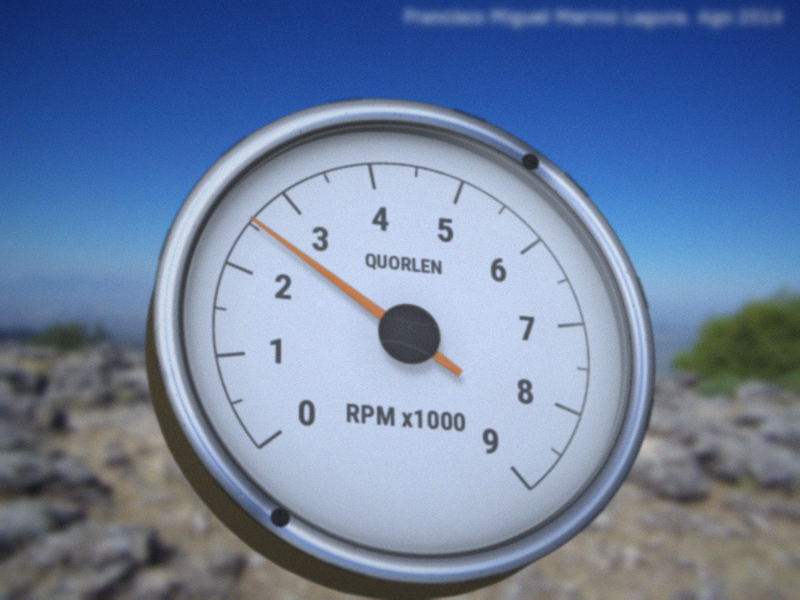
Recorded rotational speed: **2500** rpm
